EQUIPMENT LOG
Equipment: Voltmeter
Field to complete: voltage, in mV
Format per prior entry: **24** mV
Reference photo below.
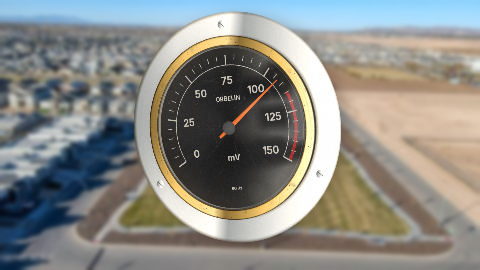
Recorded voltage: **107.5** mV
